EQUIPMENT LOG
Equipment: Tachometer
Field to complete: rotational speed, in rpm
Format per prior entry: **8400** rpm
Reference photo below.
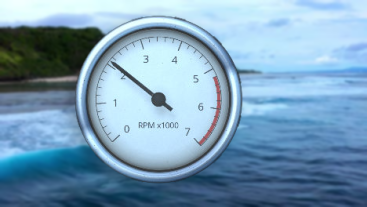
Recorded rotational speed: **2100** rpm
